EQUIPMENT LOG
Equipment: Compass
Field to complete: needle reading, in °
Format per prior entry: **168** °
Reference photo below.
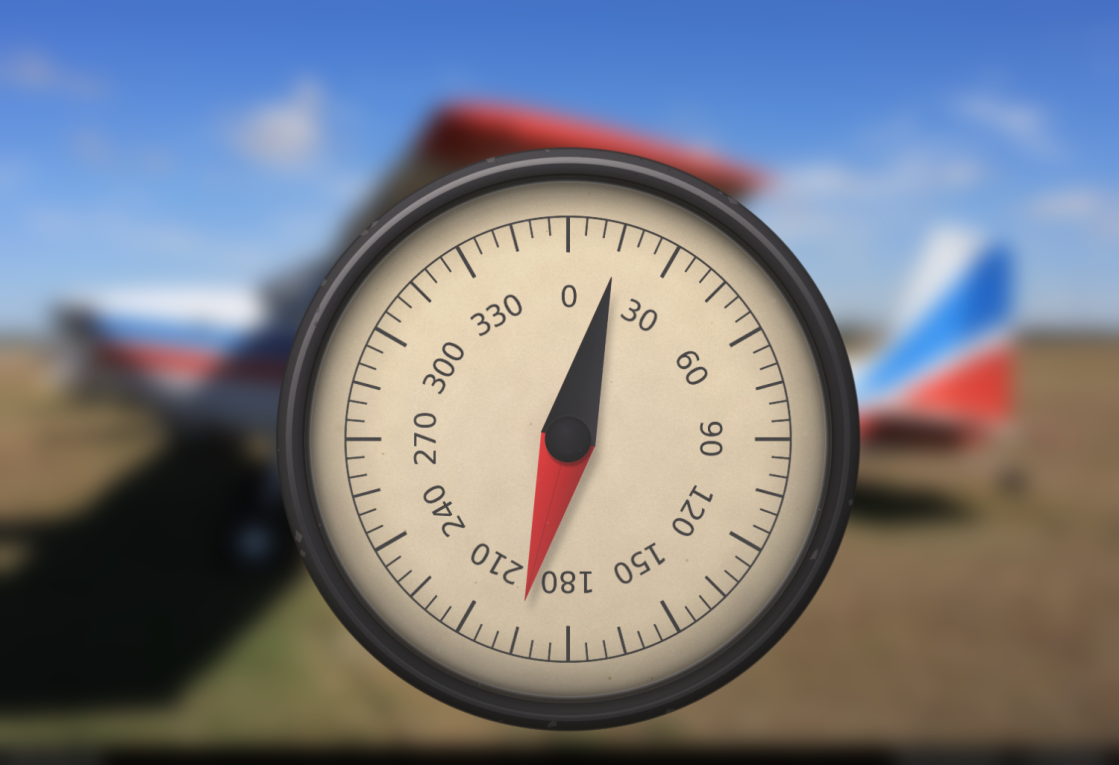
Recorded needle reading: **195** °
